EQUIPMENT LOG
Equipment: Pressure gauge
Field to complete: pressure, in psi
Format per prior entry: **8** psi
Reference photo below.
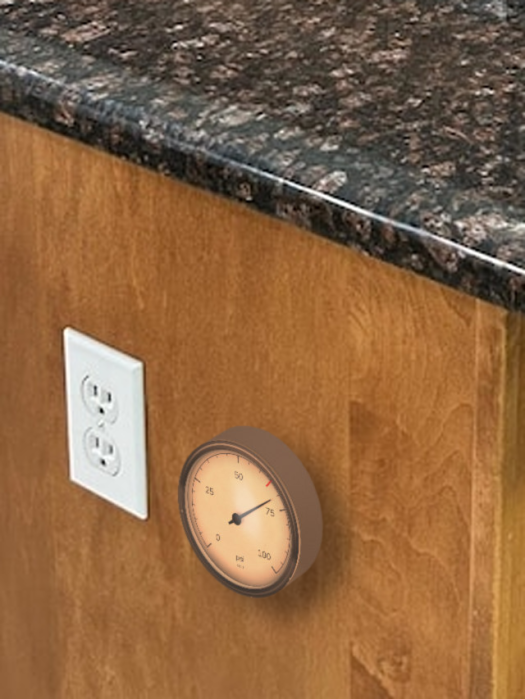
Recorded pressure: **70** psi
